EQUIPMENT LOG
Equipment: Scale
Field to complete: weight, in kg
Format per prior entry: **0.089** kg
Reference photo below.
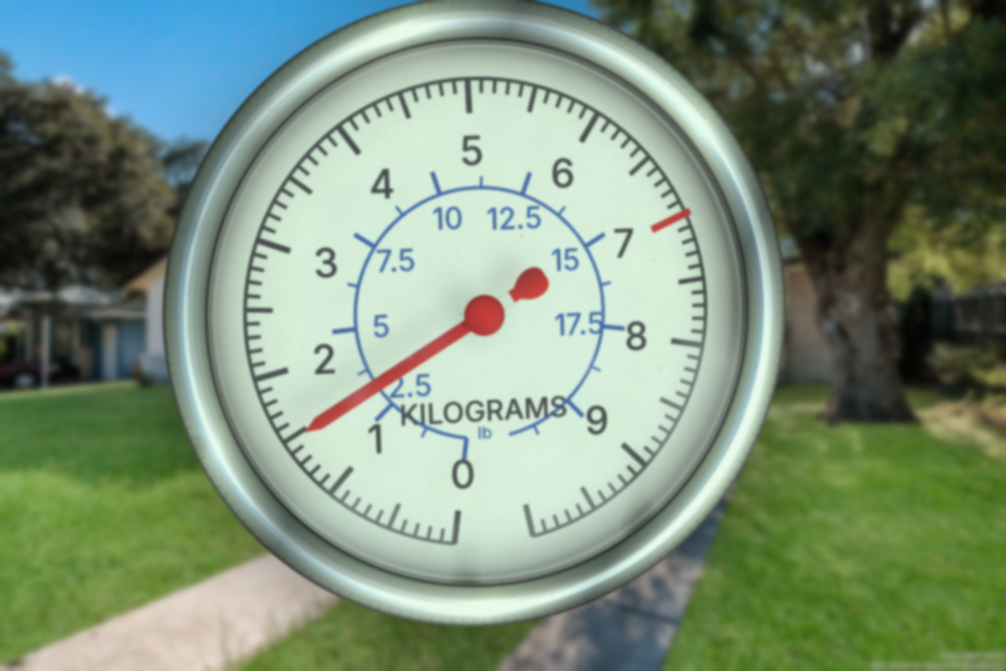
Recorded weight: **1.5** kg
